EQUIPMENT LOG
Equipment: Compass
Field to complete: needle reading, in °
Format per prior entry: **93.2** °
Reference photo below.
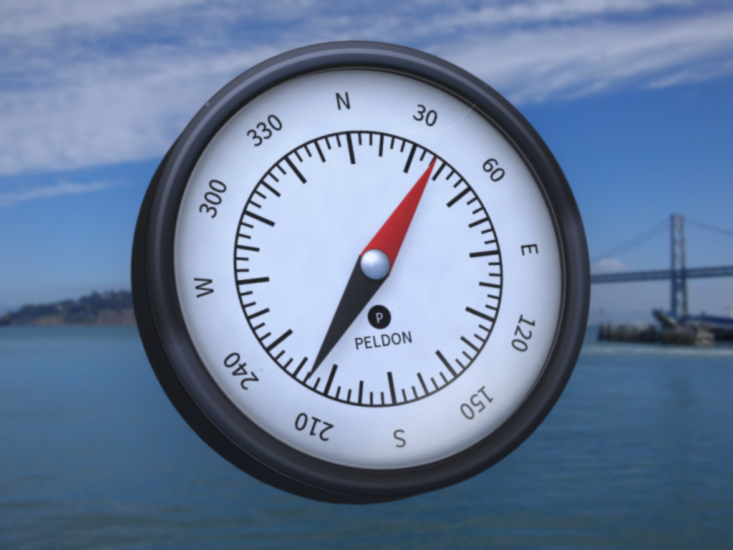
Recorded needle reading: **40** °
